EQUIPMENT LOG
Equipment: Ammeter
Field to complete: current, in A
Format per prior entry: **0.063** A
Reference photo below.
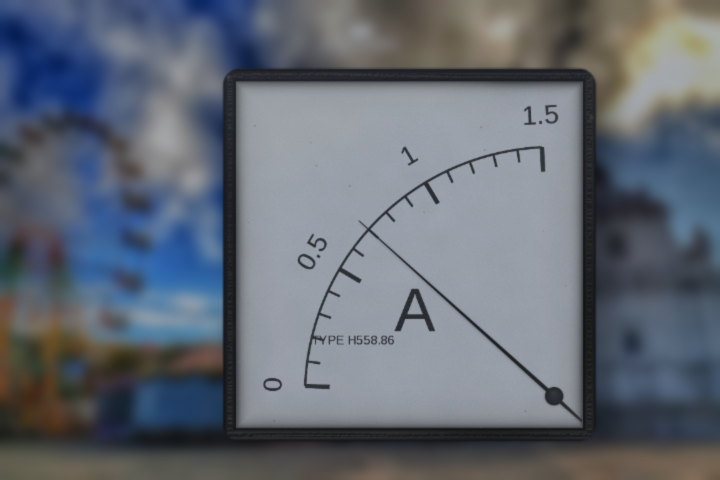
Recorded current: **0.7** A
